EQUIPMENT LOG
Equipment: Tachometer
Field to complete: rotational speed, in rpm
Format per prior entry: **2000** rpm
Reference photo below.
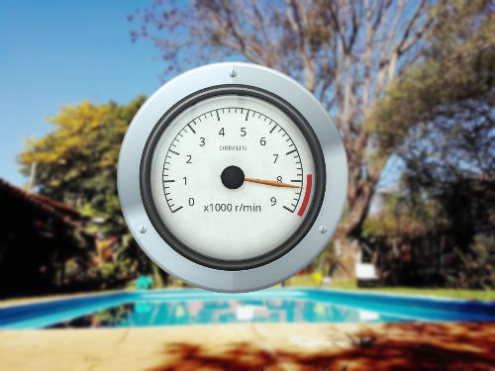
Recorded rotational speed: **8200** rpm
